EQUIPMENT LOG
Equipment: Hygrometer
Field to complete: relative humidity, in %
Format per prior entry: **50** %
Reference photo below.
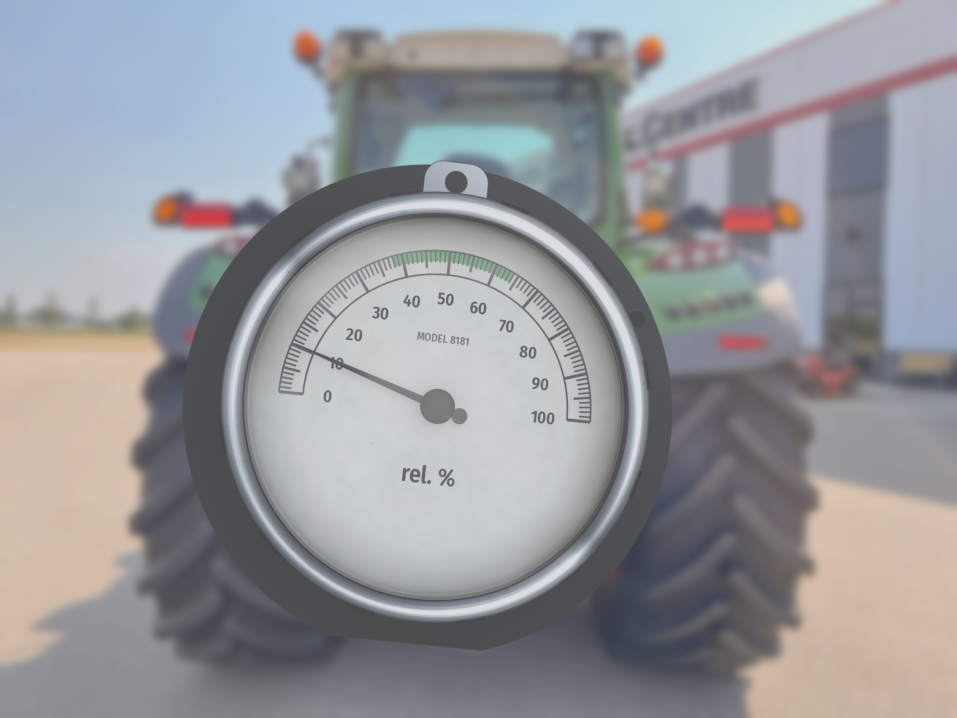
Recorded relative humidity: **10** %
